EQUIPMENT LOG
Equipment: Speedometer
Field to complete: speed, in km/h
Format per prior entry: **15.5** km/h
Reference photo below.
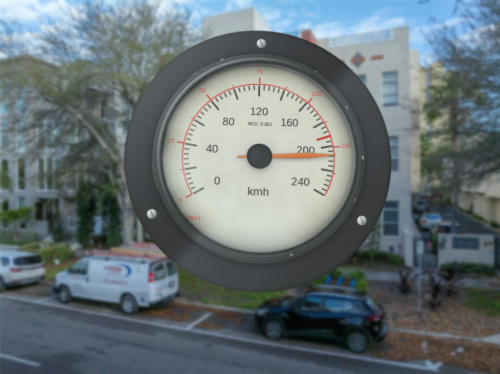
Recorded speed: **208** km/h
